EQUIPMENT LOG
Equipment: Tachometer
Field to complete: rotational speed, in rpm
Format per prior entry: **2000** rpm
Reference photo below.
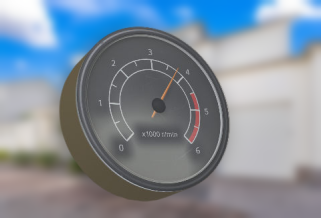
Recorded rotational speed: **3750** rpm
